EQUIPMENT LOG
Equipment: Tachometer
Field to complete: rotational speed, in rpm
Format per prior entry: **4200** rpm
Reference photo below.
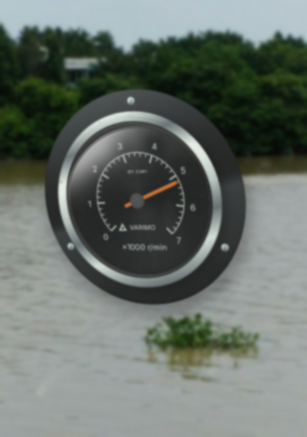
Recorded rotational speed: **5200** rpm
